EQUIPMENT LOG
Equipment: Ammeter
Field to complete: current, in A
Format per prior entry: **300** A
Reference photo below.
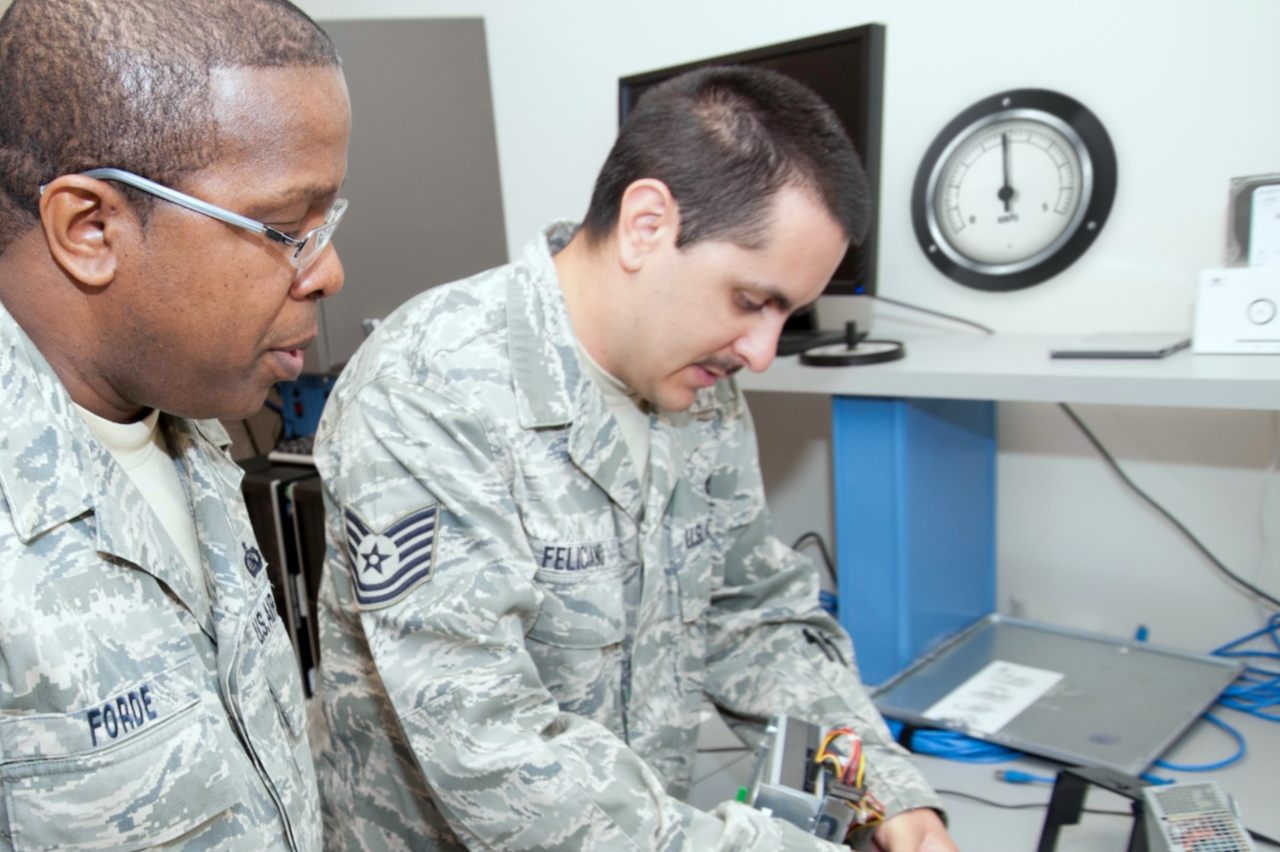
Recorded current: **2.5** A
